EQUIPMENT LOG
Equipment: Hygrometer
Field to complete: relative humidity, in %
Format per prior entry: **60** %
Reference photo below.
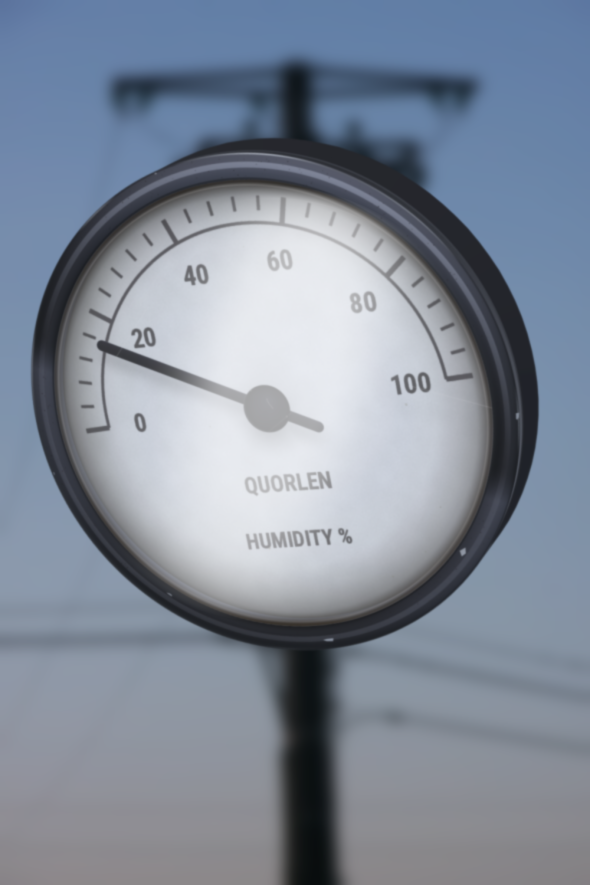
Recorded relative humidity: **16** %
